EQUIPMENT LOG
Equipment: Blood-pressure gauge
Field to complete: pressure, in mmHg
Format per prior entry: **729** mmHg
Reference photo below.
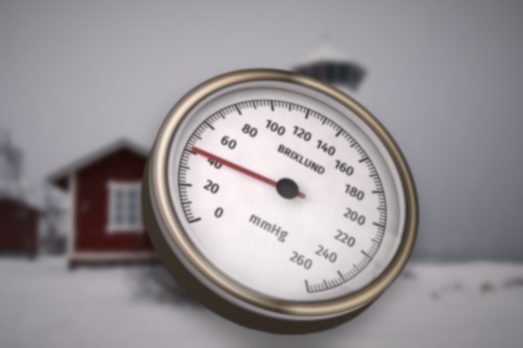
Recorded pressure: **40** mmHg
